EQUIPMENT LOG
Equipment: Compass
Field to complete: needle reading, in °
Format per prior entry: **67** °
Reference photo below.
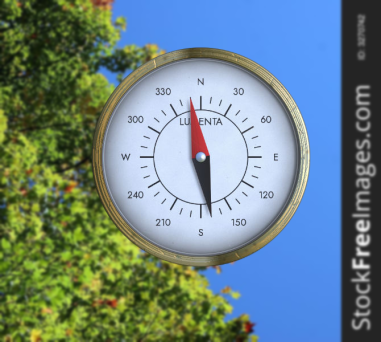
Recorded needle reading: **350** °
